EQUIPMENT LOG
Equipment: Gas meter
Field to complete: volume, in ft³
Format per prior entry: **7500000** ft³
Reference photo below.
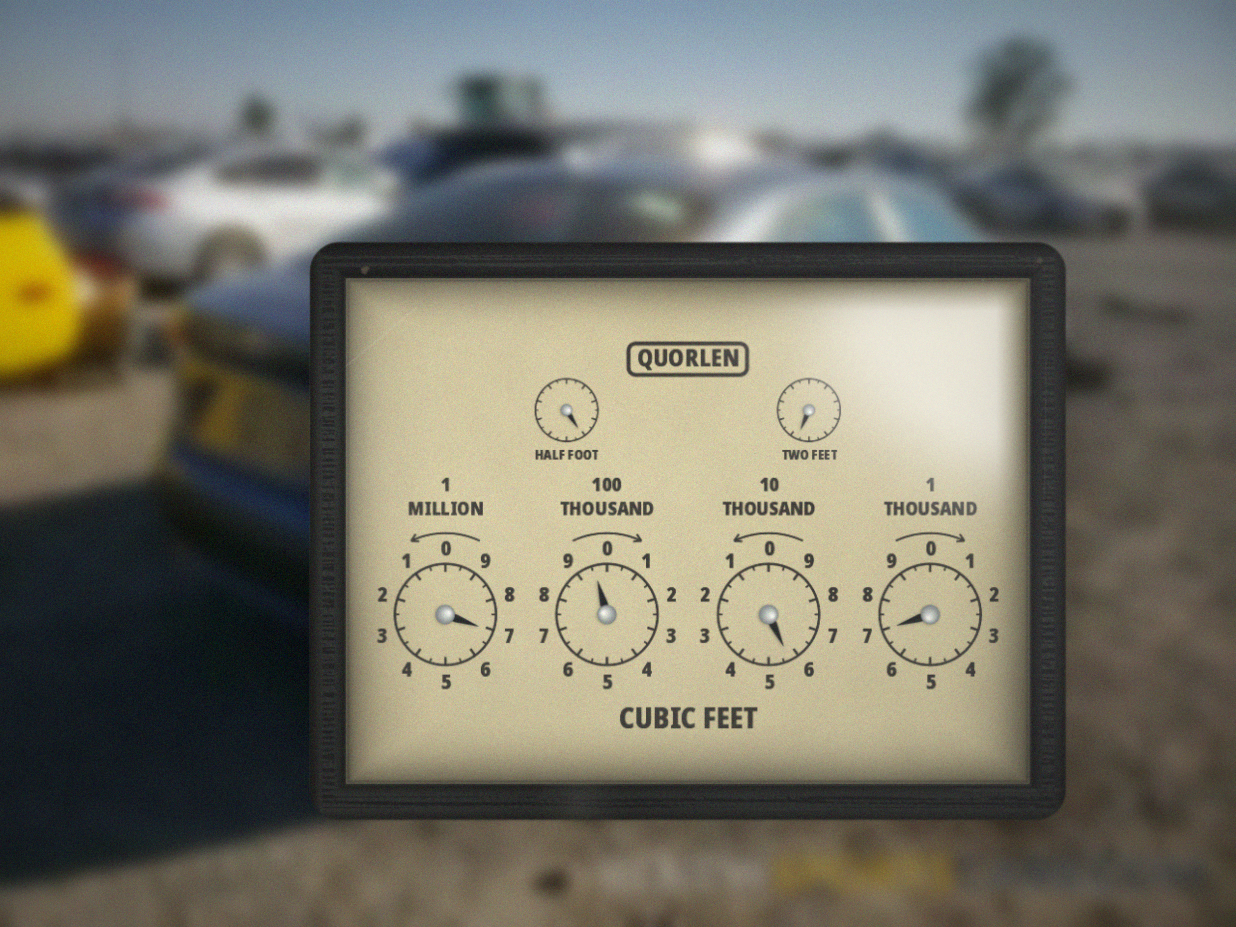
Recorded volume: **695700** ft³
